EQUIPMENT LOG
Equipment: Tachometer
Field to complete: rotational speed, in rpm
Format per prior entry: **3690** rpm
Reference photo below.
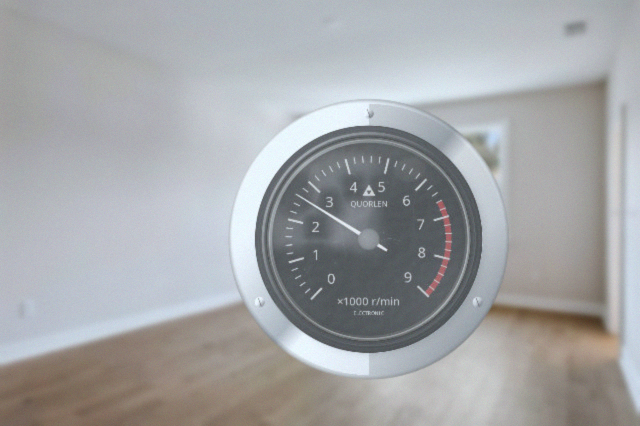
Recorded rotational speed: **2600** rpm
